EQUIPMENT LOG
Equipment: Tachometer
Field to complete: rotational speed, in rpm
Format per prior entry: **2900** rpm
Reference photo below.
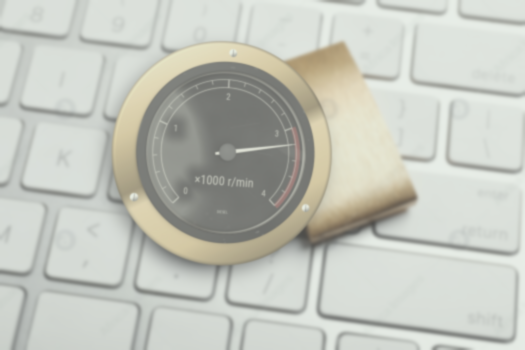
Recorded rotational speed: **3200** rpm
